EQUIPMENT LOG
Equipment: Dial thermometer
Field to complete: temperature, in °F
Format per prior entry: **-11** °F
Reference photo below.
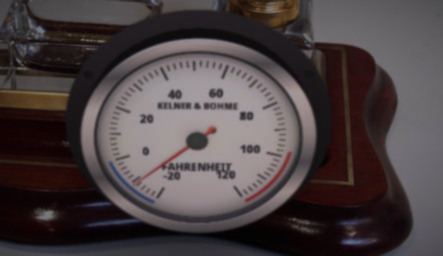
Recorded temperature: **-10** °F
